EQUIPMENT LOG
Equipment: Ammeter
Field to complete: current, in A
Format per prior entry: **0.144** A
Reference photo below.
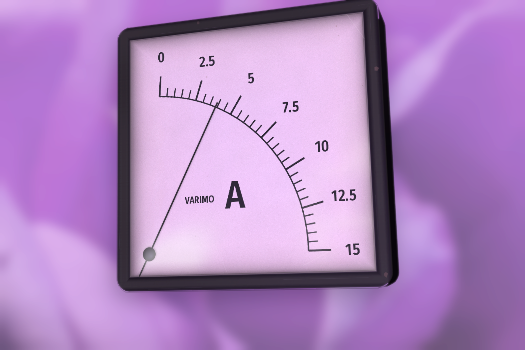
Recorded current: **4** A
